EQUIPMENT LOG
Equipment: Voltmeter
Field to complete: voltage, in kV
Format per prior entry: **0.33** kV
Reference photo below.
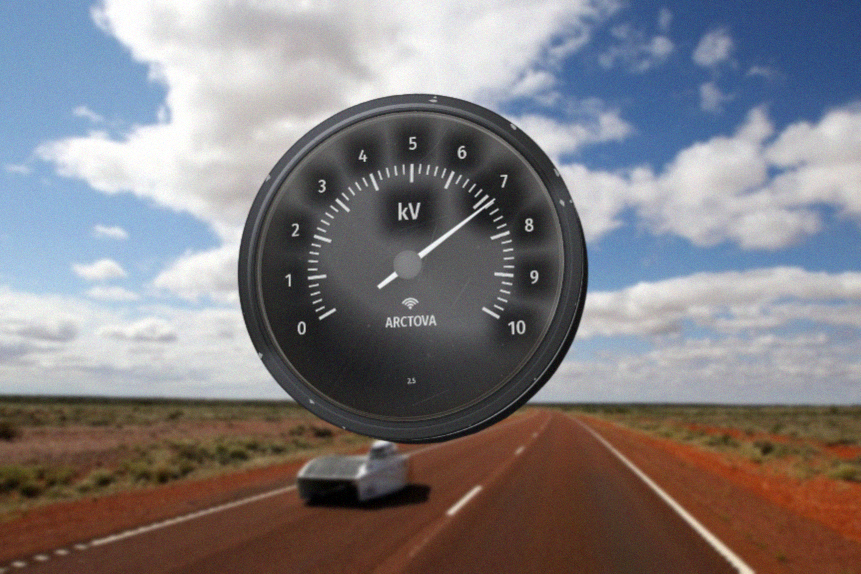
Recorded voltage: **7.2** kV
